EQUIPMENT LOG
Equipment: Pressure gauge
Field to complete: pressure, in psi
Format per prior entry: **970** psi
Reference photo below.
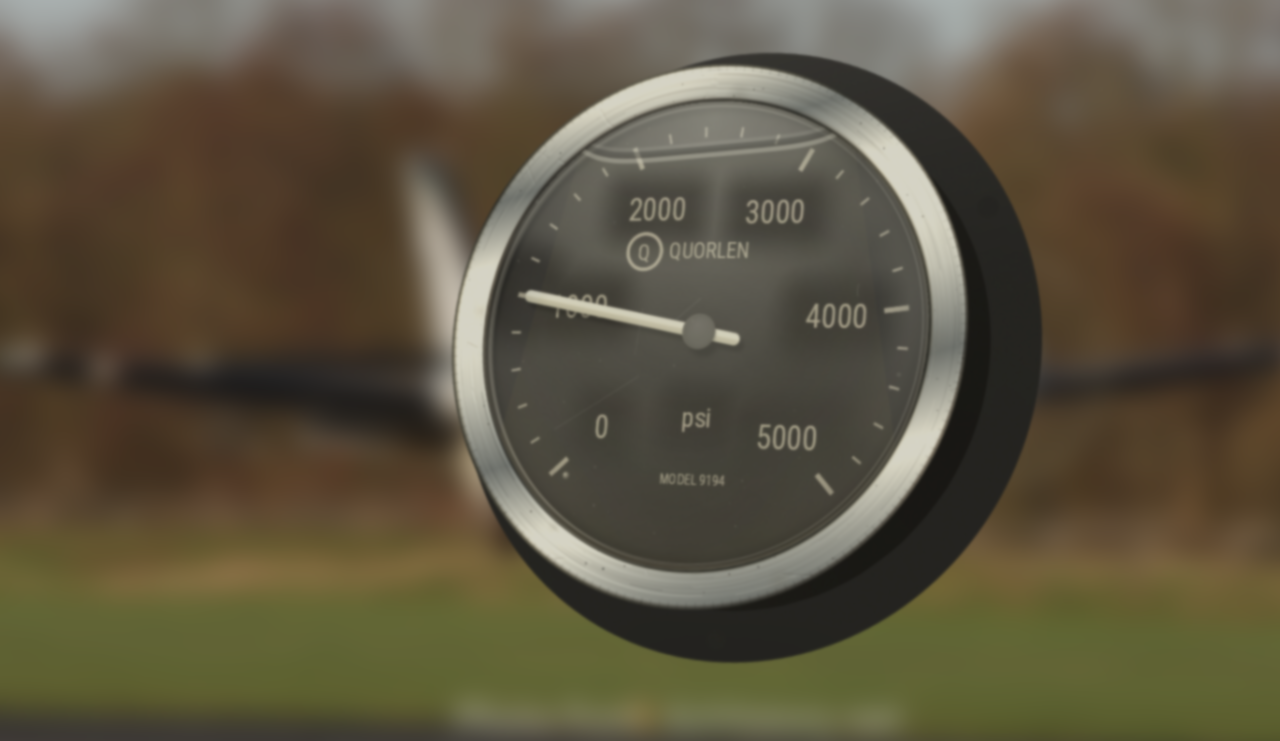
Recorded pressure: **1000** psi
